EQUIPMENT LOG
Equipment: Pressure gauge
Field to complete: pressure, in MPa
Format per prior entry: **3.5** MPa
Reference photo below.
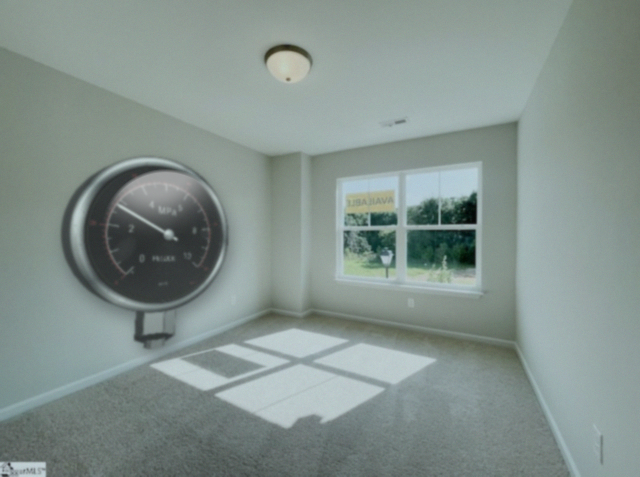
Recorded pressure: **2.75** MPa
